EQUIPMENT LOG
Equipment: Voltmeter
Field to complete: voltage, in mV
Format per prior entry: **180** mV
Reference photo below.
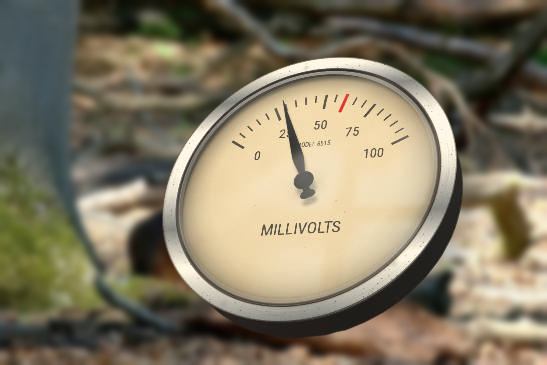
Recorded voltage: **30** mV
